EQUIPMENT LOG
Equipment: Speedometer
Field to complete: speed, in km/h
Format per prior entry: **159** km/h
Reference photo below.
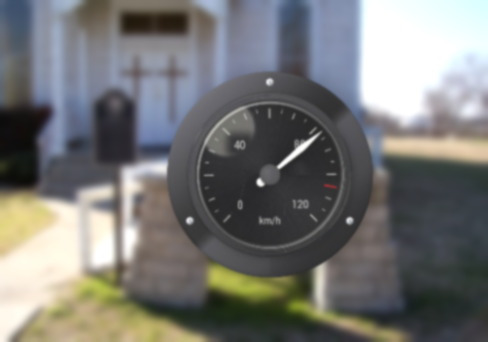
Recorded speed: **82.5** km/h
